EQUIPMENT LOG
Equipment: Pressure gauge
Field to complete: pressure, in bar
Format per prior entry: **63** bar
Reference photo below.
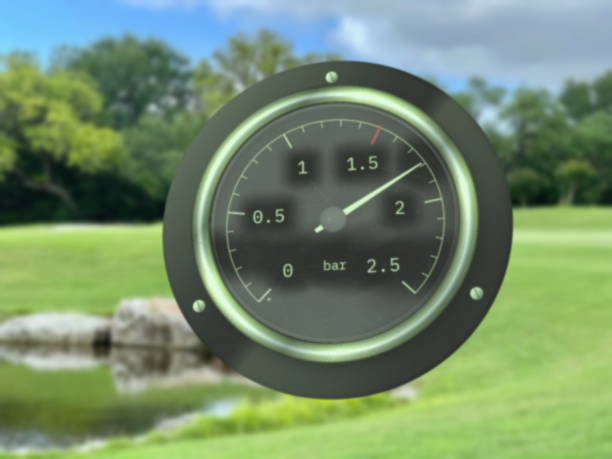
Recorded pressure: **1.8** bar
